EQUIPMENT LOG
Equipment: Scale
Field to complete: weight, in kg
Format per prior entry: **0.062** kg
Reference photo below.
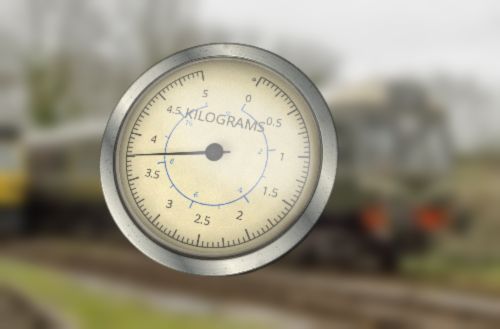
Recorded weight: **3.75** kg
